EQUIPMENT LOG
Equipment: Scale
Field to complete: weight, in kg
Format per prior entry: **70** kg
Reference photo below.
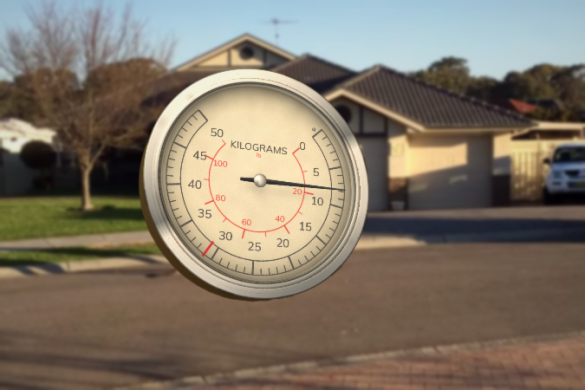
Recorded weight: **8** kg
